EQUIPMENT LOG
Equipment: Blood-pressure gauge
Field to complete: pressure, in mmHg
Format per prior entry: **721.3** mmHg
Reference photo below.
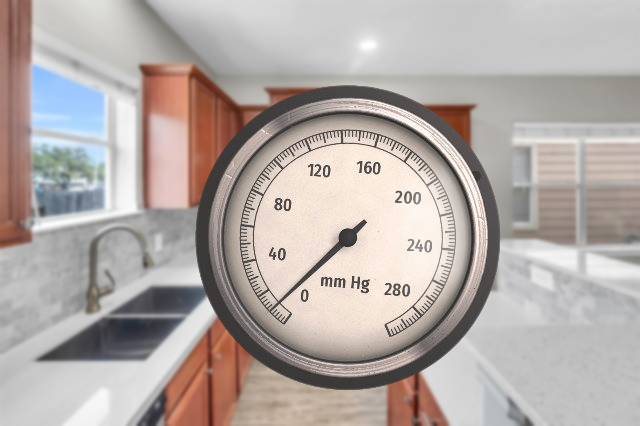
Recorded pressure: **10** mmHg
